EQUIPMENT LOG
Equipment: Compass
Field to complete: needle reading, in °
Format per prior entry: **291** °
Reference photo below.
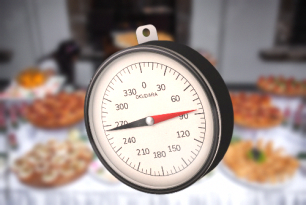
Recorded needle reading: **85** °
